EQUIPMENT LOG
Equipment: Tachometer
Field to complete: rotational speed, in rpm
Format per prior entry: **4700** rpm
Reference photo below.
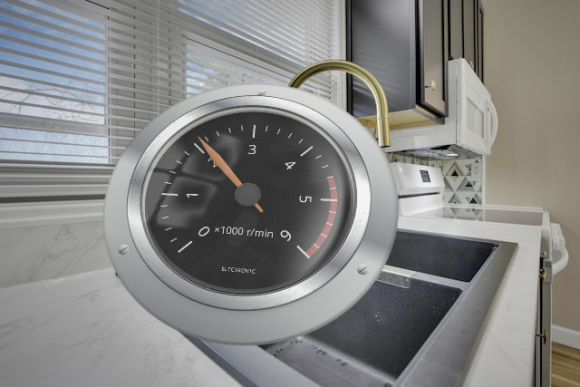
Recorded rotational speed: **2100** rpm
